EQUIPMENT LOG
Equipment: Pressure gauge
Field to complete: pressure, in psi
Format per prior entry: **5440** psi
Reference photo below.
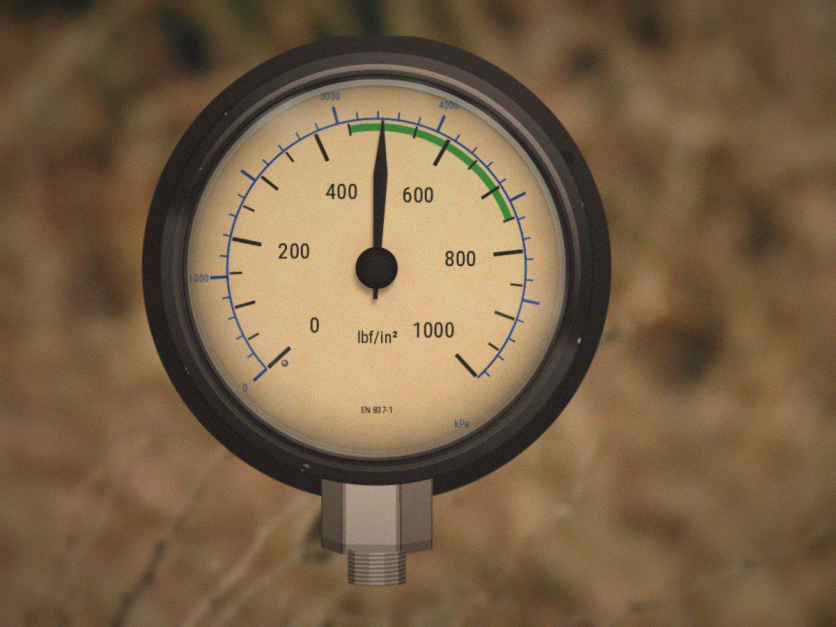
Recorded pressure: **500** psi
